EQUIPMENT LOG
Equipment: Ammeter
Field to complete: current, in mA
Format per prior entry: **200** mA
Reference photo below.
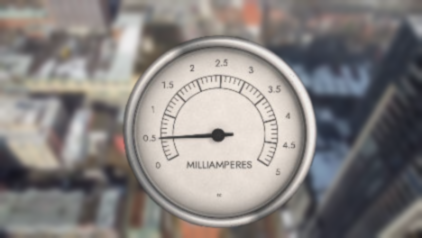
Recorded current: **0.5** mA
